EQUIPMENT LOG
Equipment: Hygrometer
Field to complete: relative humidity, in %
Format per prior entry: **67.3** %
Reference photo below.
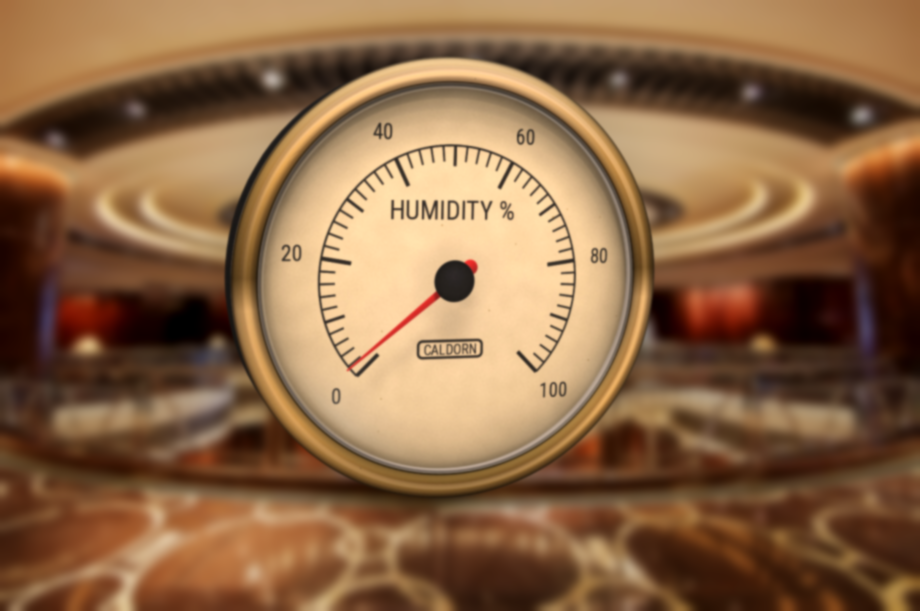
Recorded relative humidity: **2** %
